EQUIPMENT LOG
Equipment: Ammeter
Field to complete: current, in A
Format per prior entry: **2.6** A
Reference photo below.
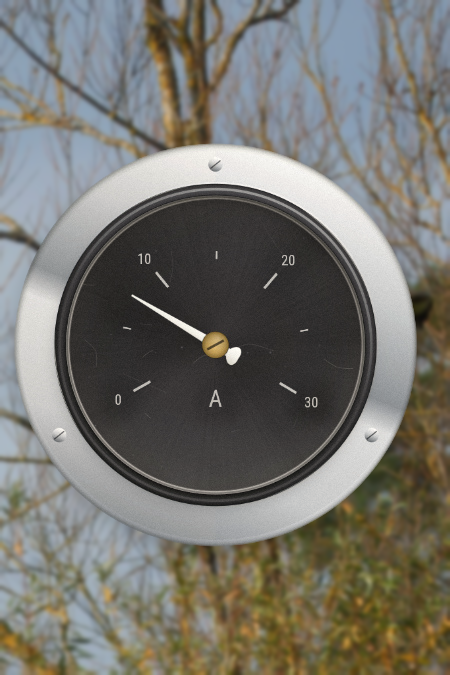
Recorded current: **7.5** A
